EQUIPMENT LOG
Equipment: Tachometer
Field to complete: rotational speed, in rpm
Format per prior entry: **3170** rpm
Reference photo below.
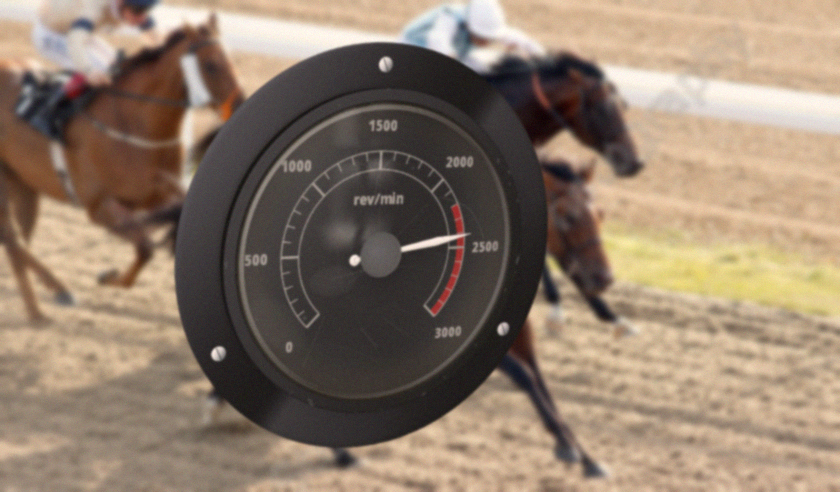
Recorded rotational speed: **2400** rpm
